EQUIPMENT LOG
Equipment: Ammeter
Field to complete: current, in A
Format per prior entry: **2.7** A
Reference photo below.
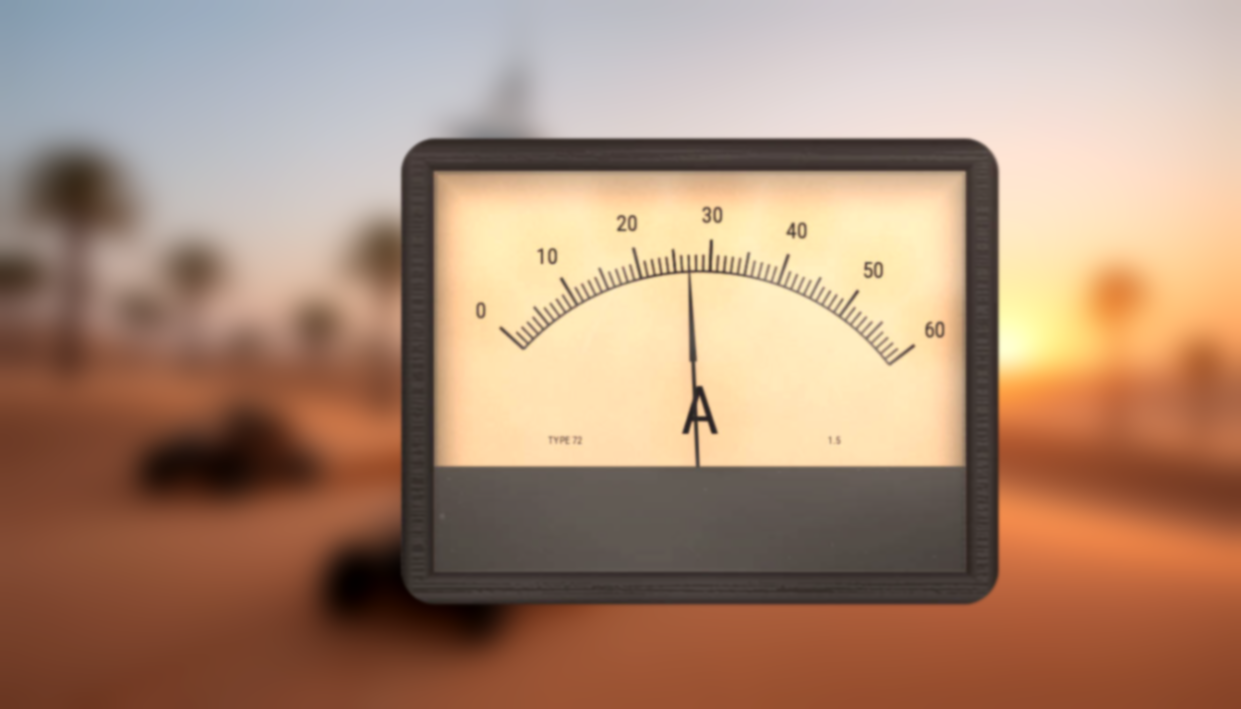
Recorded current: **27** A
